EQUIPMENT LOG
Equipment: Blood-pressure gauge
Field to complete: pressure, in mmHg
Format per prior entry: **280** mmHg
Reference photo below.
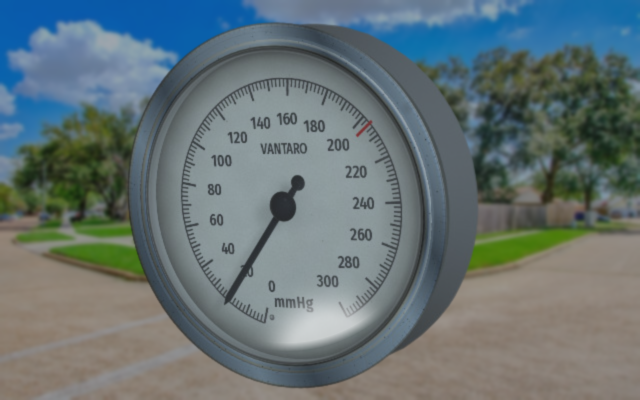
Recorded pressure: **20** mmHg
